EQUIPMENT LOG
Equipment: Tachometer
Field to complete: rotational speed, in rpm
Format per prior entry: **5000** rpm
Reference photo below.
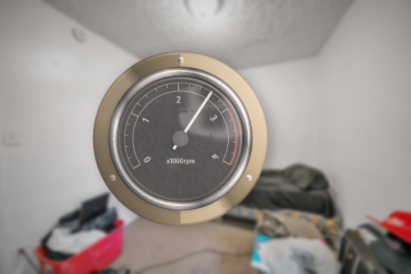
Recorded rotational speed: **2600** rpm
